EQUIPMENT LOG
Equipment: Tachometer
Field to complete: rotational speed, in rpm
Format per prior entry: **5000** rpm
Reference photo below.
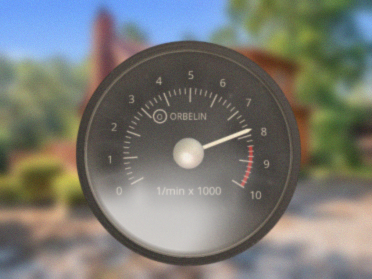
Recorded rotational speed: **7800** rpm
